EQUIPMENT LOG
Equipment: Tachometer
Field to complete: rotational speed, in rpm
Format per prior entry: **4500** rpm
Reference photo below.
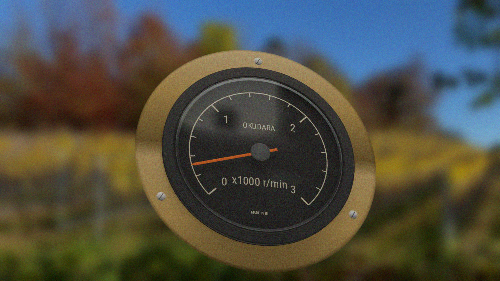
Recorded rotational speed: **300** rpm
